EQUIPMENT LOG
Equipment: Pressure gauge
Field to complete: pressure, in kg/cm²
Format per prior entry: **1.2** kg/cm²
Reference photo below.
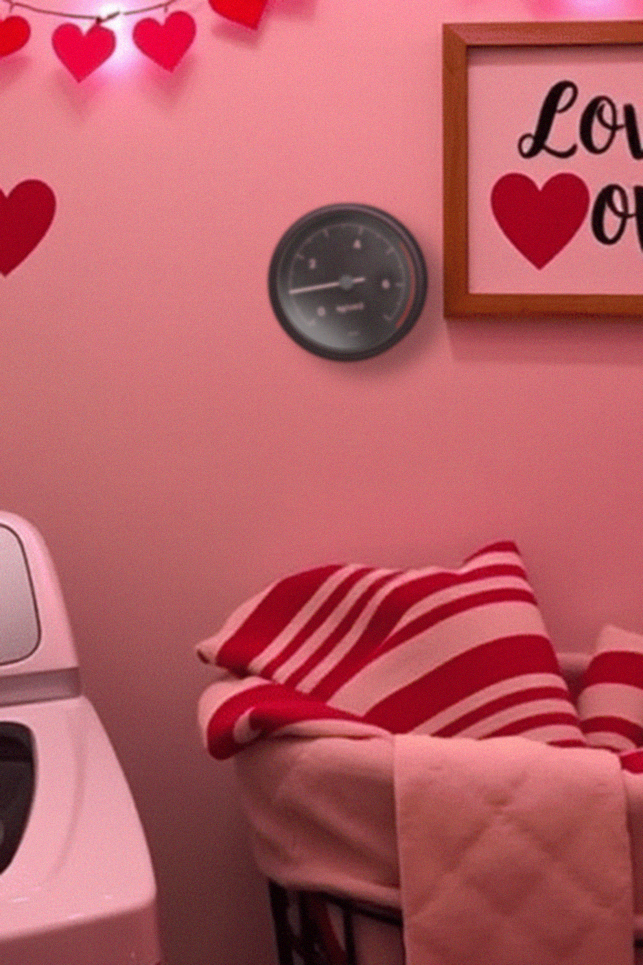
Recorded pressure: **1** kg/cm²
